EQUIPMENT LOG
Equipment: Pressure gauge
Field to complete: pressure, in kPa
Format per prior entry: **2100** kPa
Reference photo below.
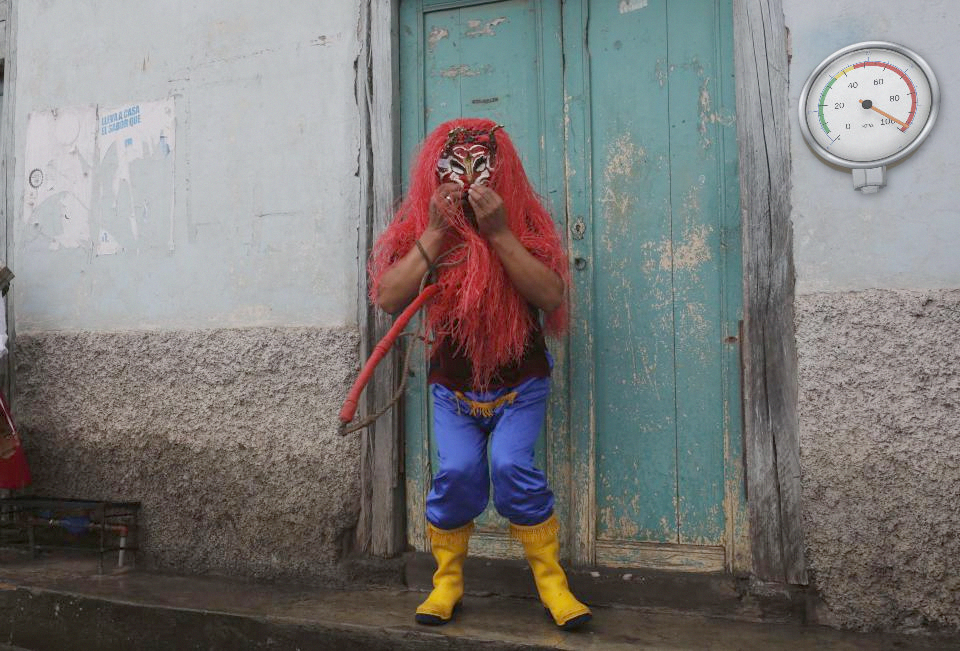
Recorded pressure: **97.5** kPa
